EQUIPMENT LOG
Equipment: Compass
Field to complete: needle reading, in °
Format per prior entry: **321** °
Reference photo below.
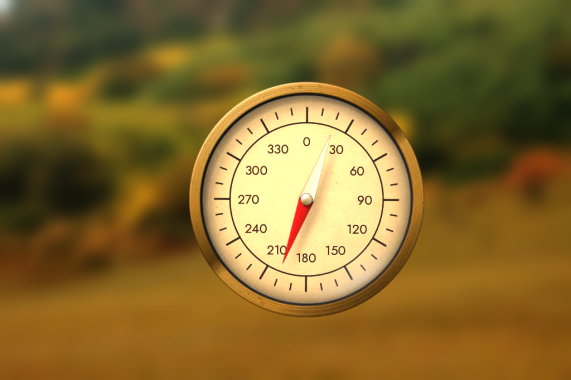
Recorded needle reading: **200** °
